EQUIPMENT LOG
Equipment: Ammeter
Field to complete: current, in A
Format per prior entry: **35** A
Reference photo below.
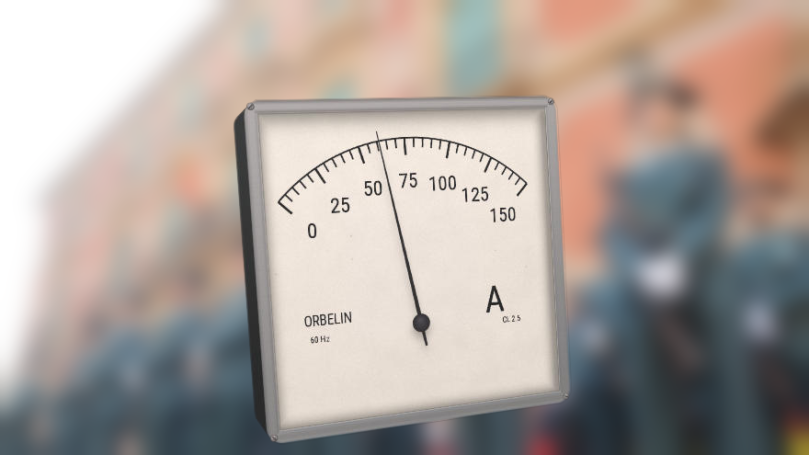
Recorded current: **60** A
